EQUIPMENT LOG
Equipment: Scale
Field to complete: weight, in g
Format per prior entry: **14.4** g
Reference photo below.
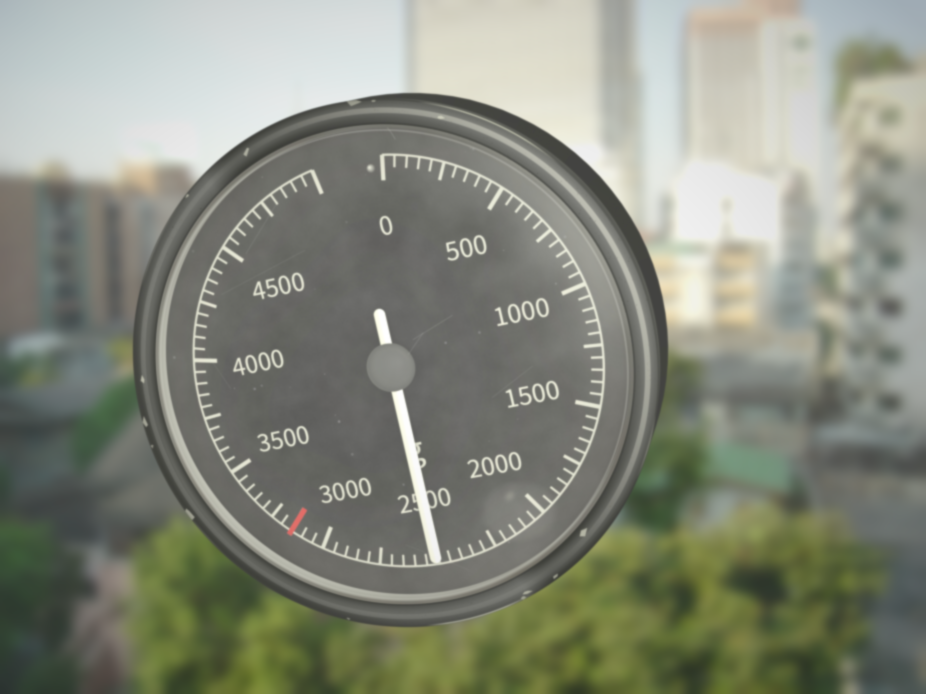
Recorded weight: **2500** g
